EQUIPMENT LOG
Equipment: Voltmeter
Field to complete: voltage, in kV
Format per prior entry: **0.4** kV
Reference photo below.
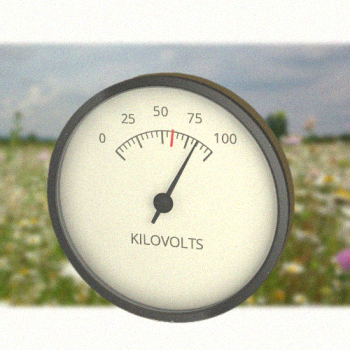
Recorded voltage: **85** kV
